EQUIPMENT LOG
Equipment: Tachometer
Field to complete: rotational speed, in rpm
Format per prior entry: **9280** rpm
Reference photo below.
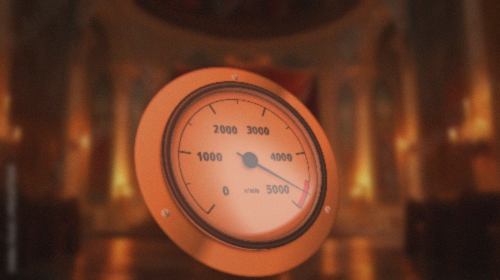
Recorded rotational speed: **4750** rpm
